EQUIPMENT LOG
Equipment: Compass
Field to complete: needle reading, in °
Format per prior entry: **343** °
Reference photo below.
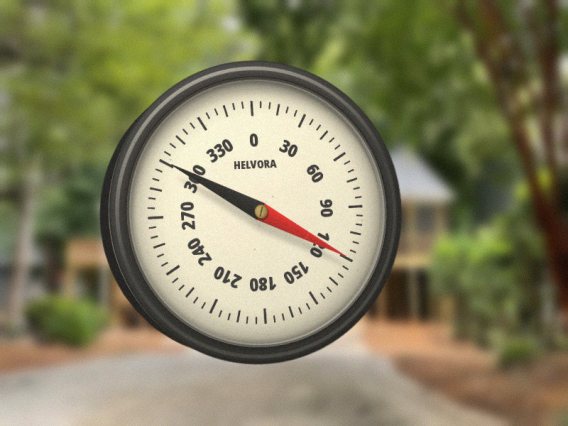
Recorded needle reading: **120** °
